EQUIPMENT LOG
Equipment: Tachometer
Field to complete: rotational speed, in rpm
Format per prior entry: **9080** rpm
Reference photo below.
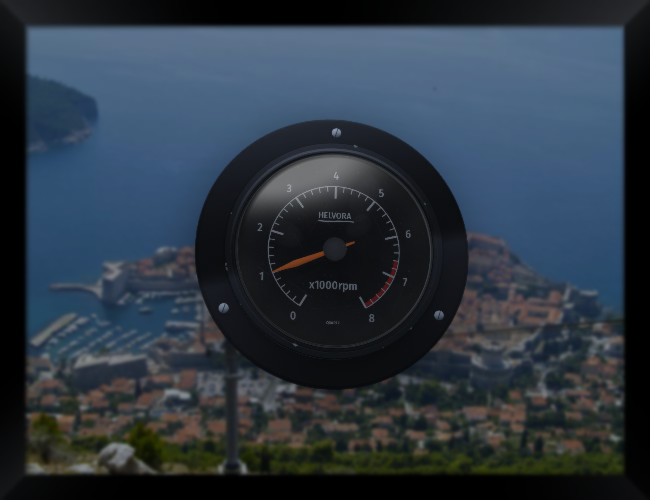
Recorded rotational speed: **1000** rpm
